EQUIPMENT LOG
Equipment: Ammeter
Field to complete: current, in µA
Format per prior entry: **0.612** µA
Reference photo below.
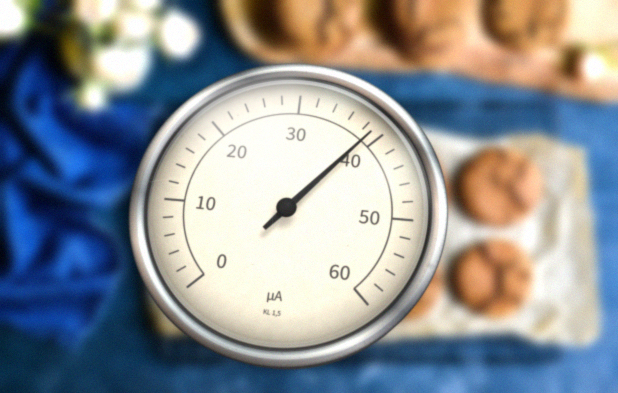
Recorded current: **39** µA
